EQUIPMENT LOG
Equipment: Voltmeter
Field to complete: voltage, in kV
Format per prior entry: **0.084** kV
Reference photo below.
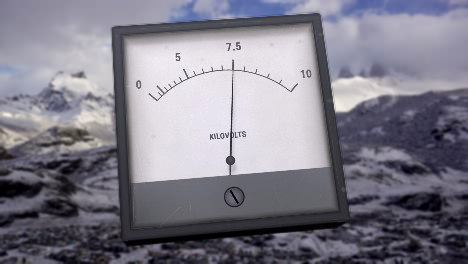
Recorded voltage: **7.5** kV
